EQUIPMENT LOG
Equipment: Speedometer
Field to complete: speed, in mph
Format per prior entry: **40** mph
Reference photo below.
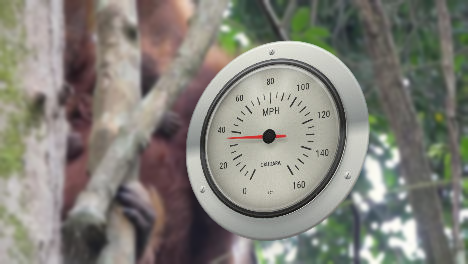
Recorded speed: **35** mph
